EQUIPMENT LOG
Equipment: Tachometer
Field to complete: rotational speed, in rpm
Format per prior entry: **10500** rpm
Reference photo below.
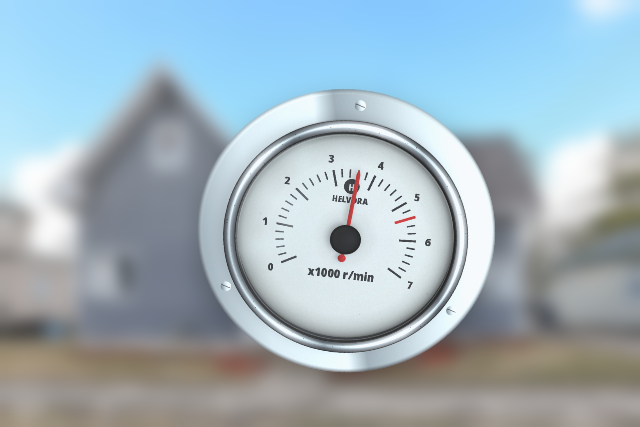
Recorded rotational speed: **3600** rpm
